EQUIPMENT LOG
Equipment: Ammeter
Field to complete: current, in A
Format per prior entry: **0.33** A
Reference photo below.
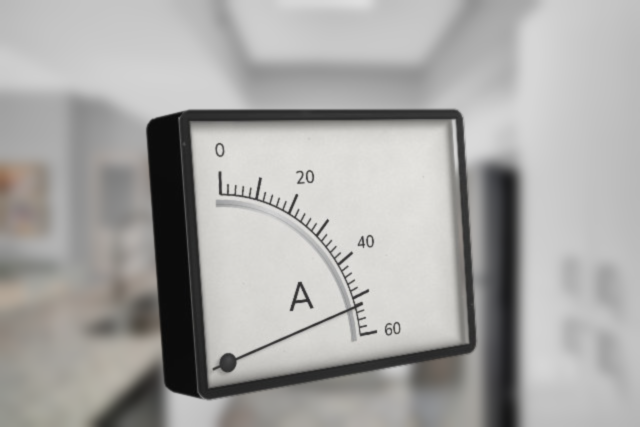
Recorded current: **52** A
